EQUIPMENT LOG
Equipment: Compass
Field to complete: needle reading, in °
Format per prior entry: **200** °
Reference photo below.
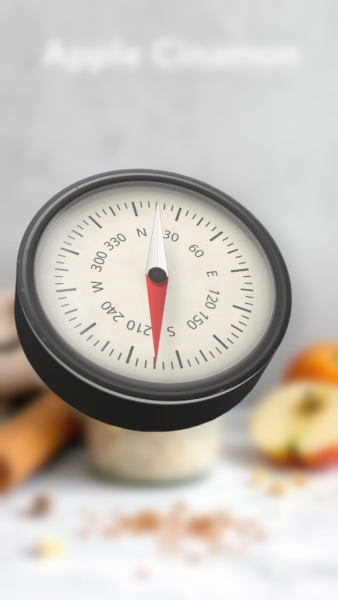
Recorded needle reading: **195** °
